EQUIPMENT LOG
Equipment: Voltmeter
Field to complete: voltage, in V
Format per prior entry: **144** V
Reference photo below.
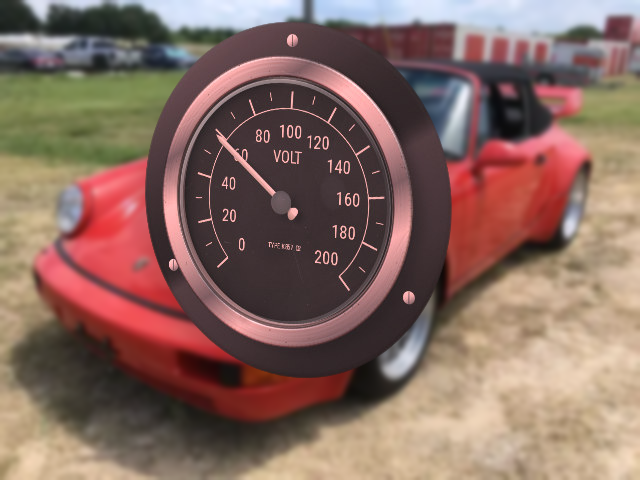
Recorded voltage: **60** V
